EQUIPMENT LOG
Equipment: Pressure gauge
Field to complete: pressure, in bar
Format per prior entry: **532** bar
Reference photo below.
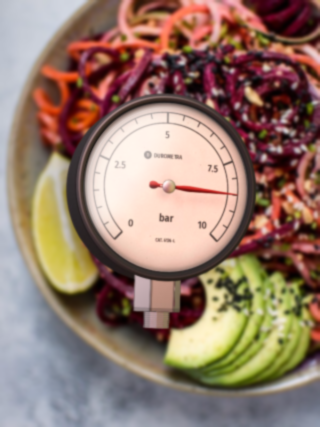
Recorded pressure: **8.5** bar
